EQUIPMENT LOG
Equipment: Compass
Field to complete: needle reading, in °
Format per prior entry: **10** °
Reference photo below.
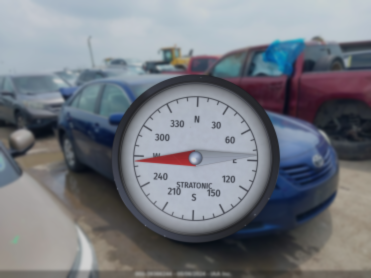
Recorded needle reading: **265** °
